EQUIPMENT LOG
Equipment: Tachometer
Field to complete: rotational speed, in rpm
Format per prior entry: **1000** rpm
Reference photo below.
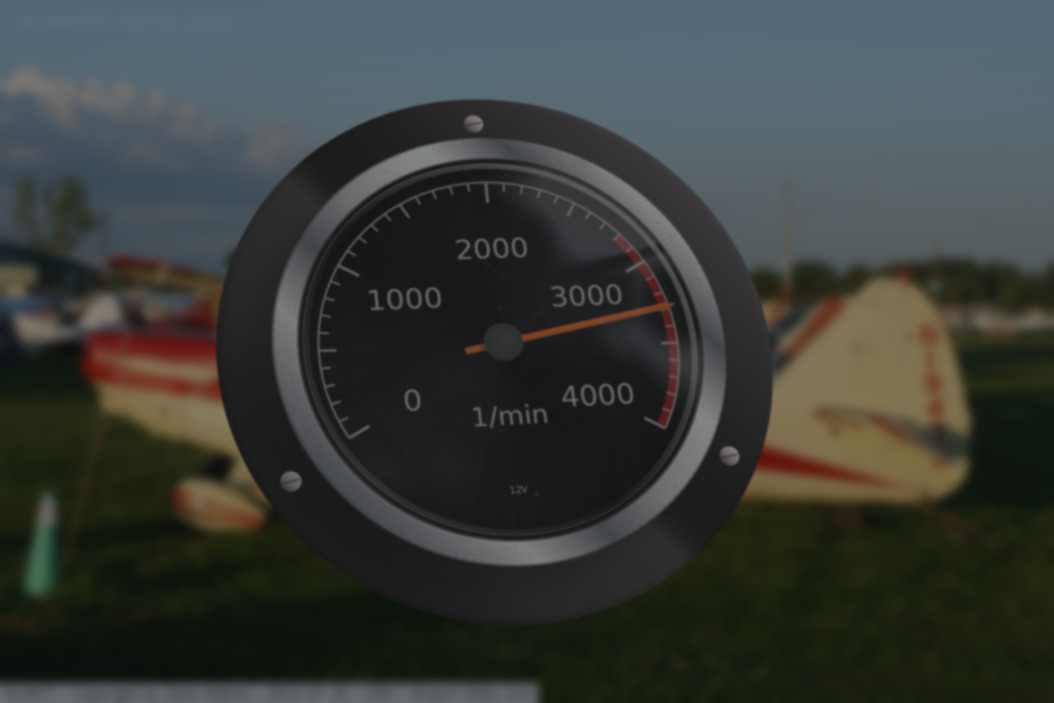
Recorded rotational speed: **3300** rpm
